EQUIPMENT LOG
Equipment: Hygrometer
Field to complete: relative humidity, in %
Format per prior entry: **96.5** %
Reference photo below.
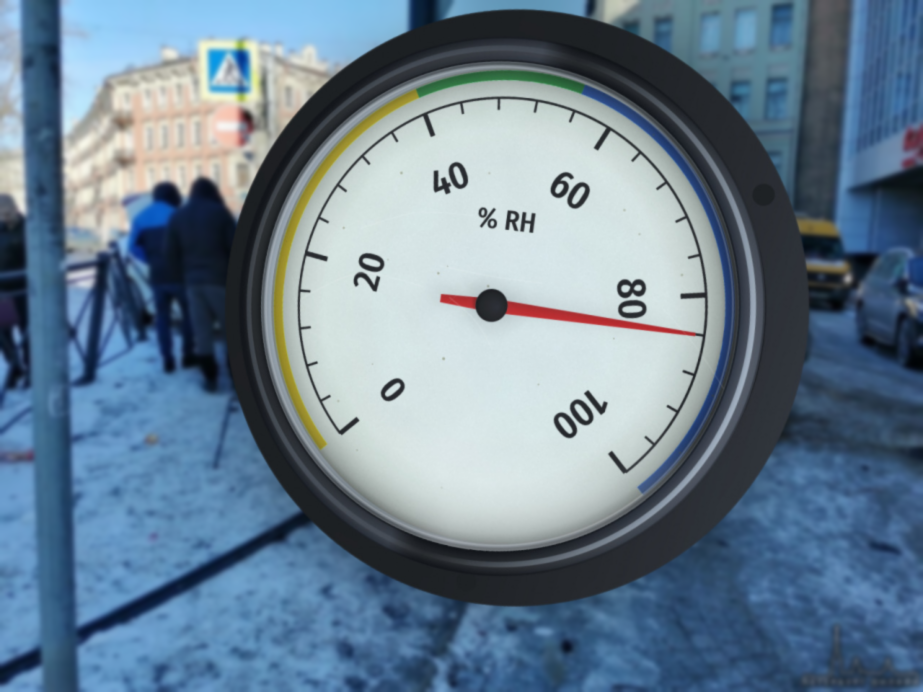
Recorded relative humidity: **84** %
